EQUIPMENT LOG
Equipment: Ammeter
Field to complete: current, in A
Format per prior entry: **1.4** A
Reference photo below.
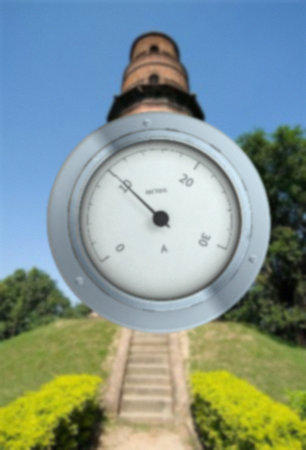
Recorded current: **10** A
